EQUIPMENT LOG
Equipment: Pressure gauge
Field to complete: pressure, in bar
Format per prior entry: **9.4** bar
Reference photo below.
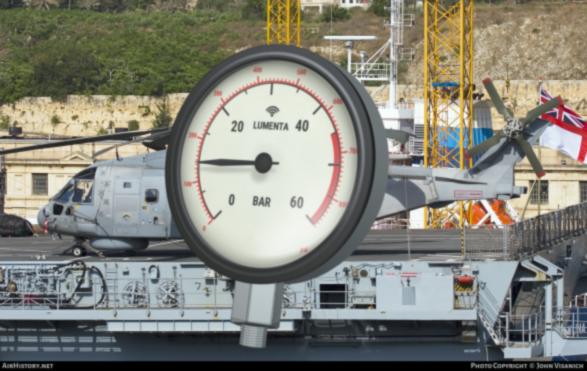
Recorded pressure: **10** bar
